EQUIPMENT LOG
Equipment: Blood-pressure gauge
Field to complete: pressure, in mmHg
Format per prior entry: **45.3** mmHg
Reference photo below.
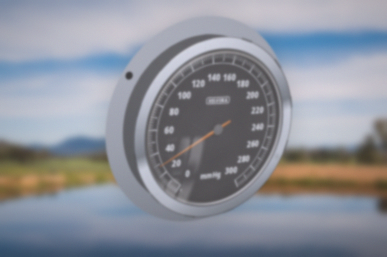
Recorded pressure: **30** mmHg
